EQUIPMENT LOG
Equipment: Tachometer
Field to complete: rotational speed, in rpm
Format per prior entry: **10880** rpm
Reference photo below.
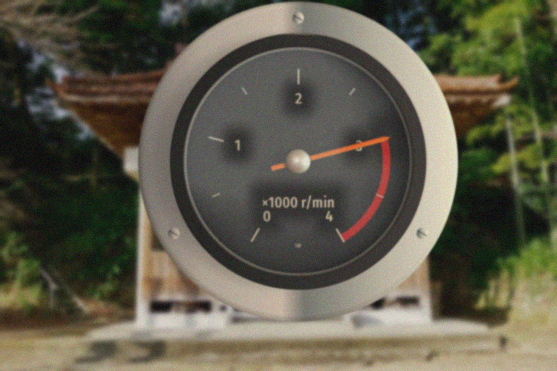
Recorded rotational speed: **3000** rpm
